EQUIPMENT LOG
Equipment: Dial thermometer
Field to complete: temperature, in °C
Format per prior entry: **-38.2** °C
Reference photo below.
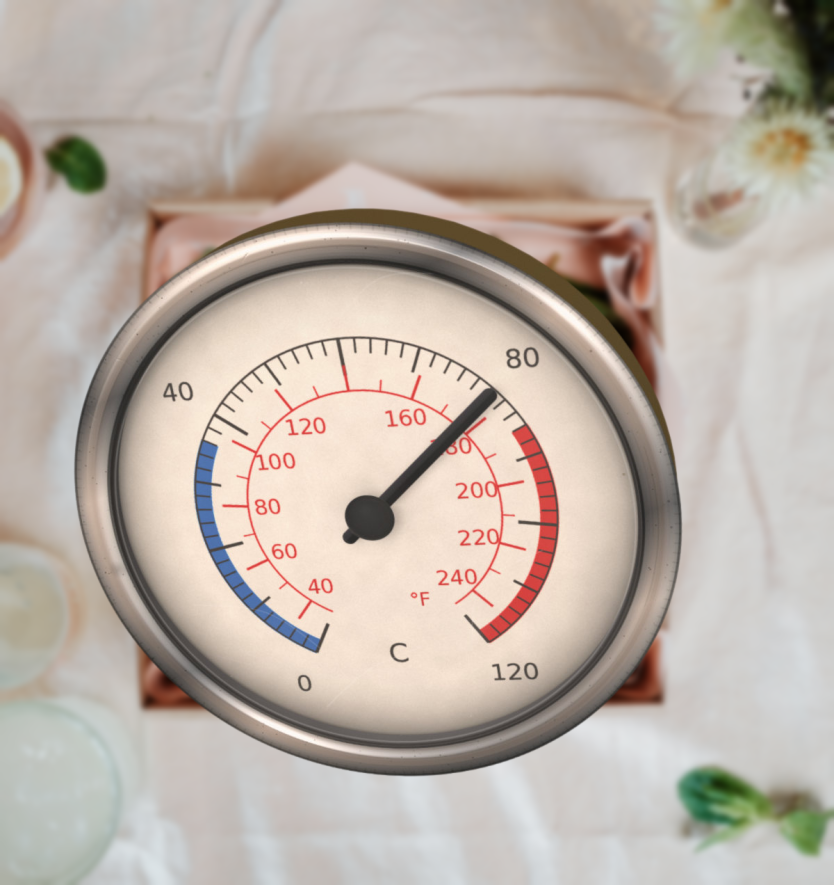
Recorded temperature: **80** °C
